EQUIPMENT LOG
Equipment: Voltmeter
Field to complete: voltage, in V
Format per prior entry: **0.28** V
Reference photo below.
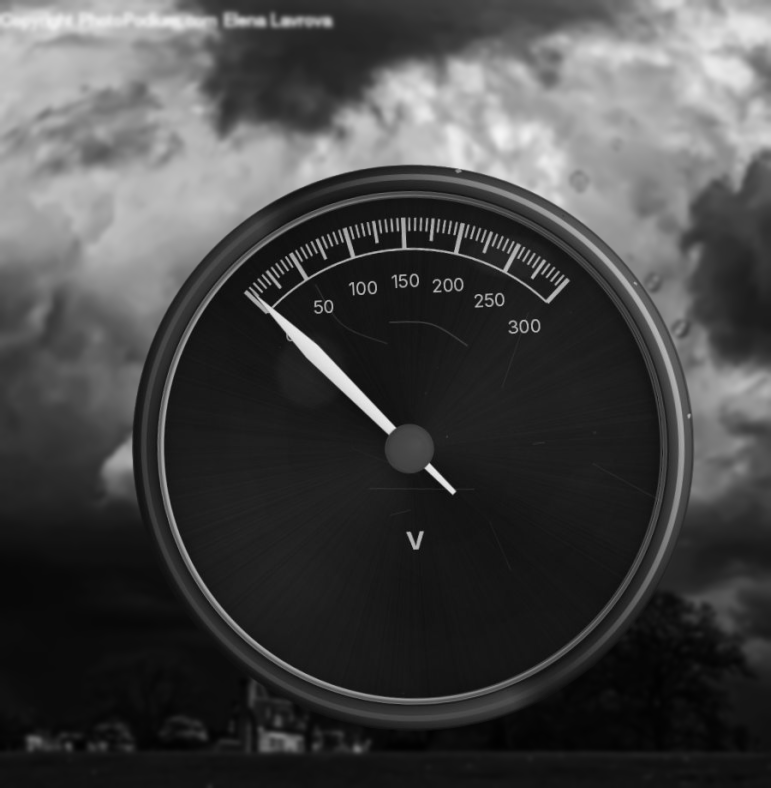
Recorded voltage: **5** V
